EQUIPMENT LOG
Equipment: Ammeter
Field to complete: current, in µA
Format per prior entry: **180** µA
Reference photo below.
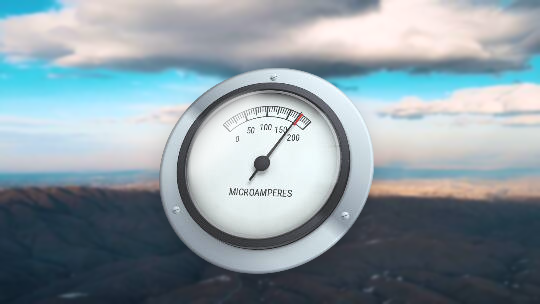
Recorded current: **175** µA
